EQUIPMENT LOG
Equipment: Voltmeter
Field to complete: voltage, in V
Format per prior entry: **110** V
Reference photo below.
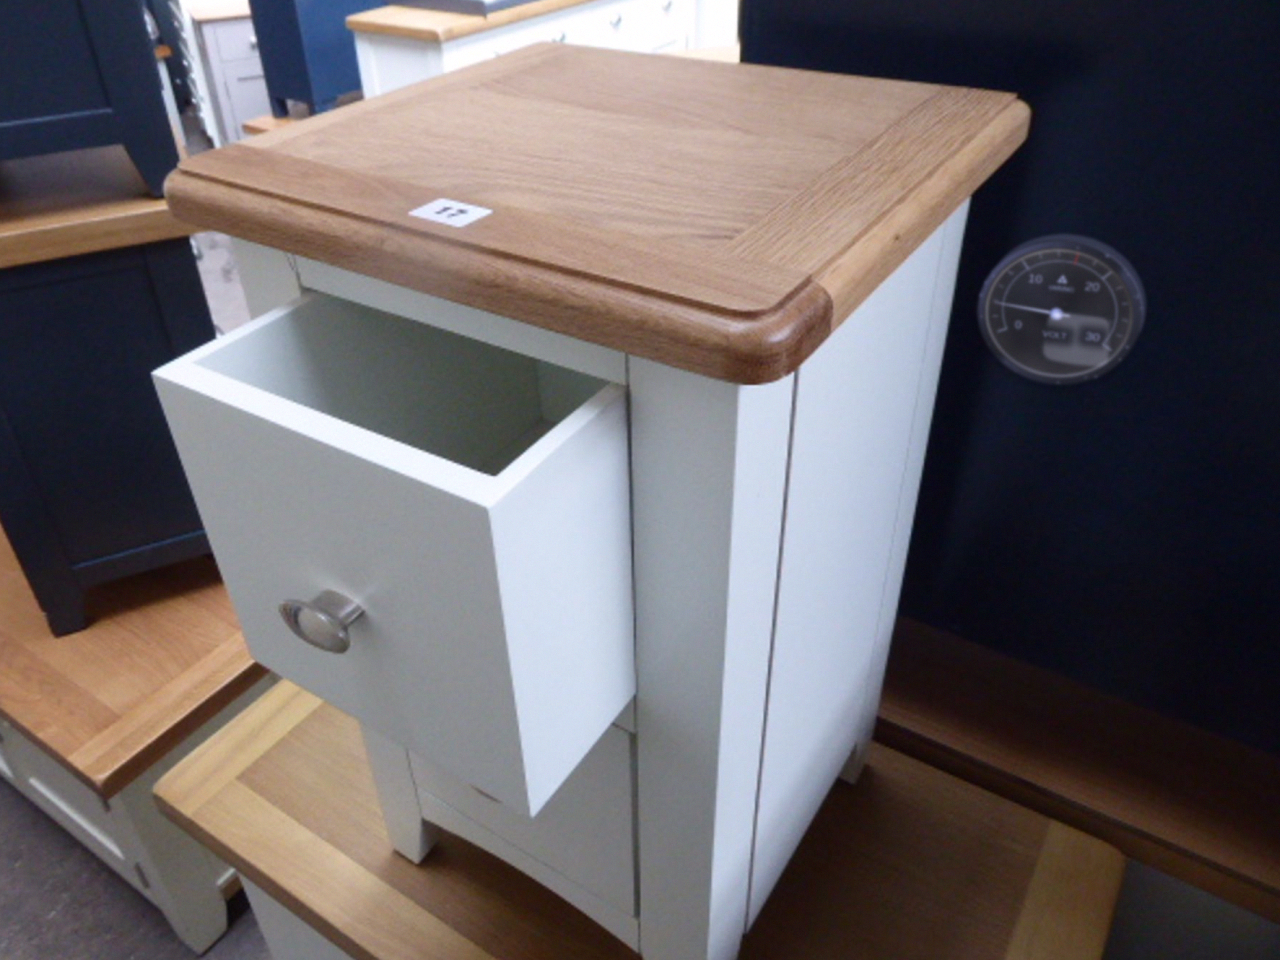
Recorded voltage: **4** V
